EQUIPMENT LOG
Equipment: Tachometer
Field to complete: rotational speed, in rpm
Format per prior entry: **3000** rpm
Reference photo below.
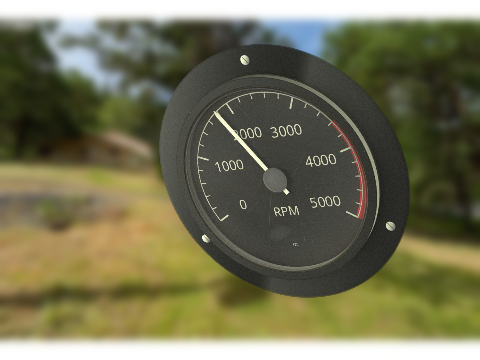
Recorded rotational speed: **1800** rpm
